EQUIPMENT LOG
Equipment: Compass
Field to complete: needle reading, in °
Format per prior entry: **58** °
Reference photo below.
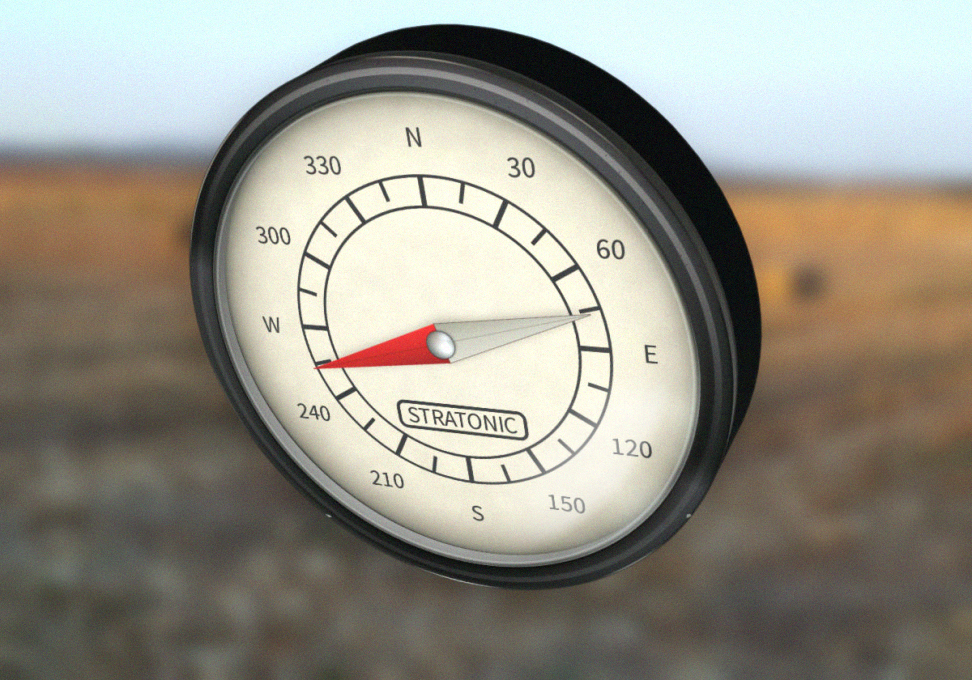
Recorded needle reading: **255** °
